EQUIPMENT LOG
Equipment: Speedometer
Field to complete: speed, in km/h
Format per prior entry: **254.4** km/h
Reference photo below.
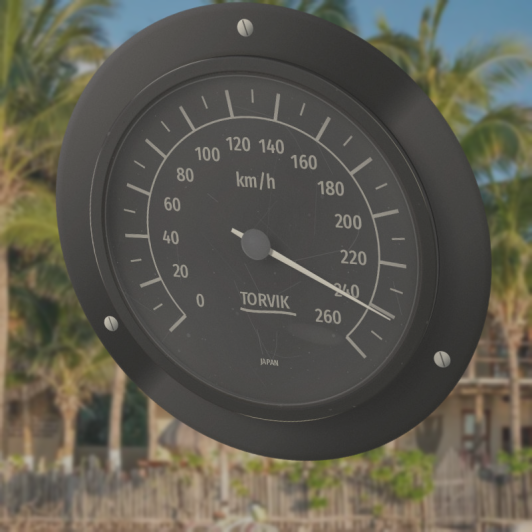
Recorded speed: **240** km/h
